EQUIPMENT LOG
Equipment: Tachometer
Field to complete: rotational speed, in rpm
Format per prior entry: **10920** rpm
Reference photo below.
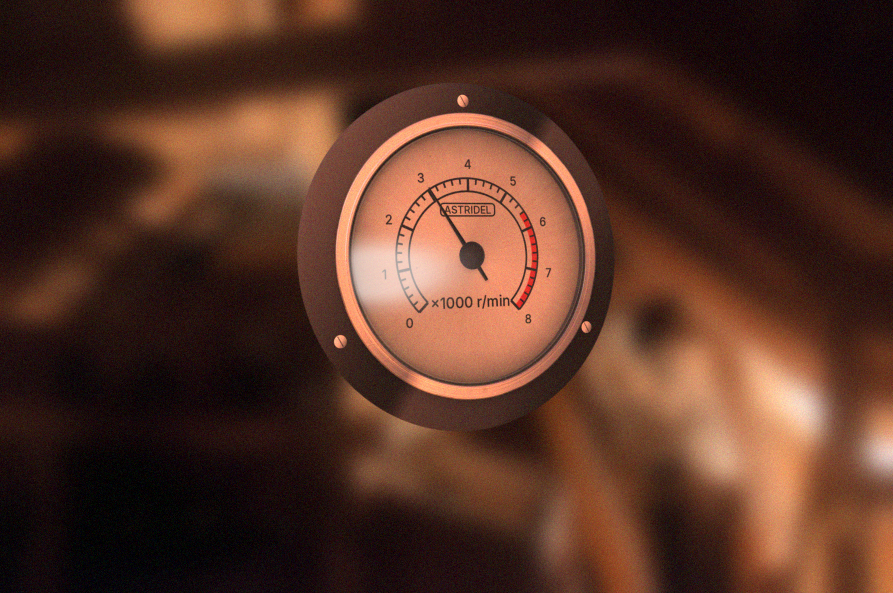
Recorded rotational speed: **3000** rpm
